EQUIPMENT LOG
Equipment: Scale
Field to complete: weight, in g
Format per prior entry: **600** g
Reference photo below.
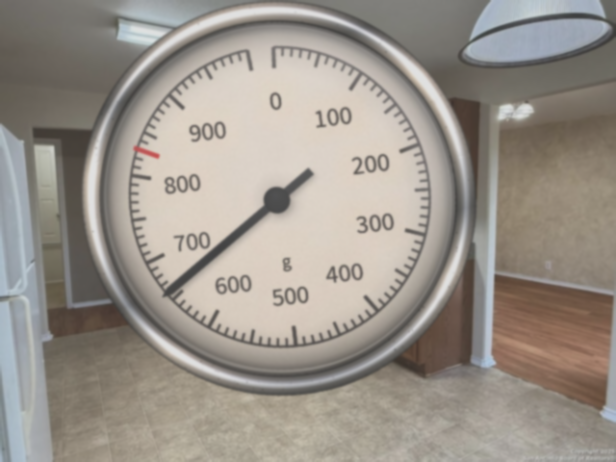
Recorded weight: **660** g
